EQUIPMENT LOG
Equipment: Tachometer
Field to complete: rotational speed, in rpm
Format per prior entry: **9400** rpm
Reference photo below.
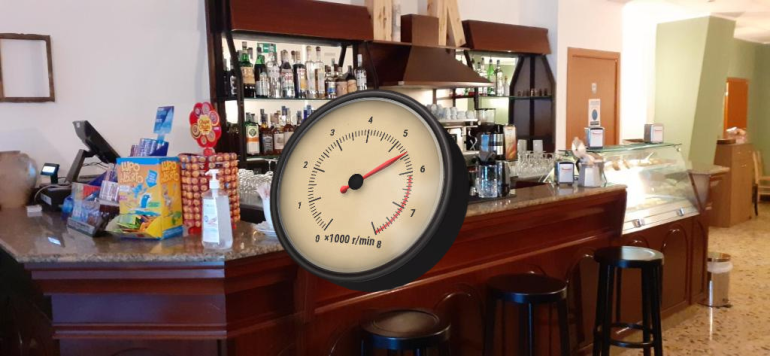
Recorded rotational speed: **5500** rpm
